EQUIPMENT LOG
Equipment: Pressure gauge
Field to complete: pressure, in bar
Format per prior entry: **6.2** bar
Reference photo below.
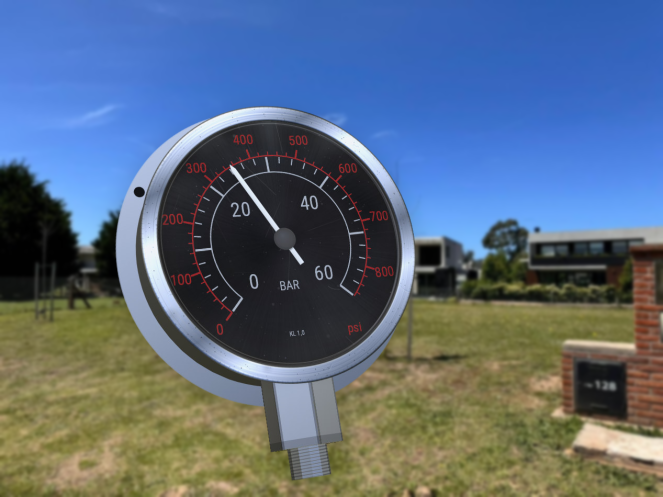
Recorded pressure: **24** bar
